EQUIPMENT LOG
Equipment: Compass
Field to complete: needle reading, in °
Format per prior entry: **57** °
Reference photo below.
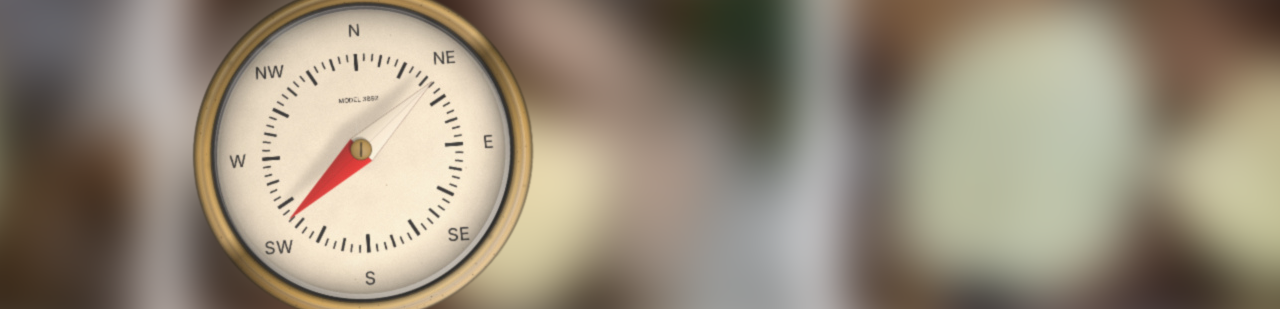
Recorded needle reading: **230** °
